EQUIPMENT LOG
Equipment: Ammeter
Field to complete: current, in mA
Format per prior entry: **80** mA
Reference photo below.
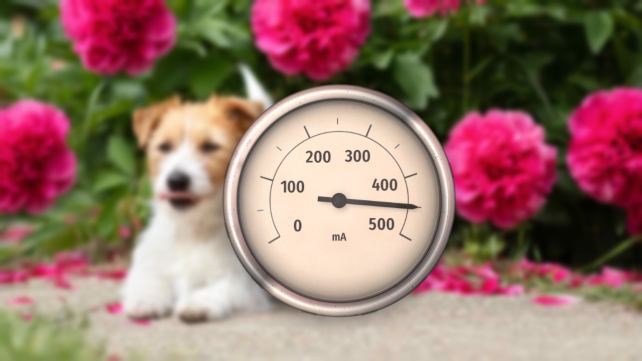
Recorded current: **450** mA
